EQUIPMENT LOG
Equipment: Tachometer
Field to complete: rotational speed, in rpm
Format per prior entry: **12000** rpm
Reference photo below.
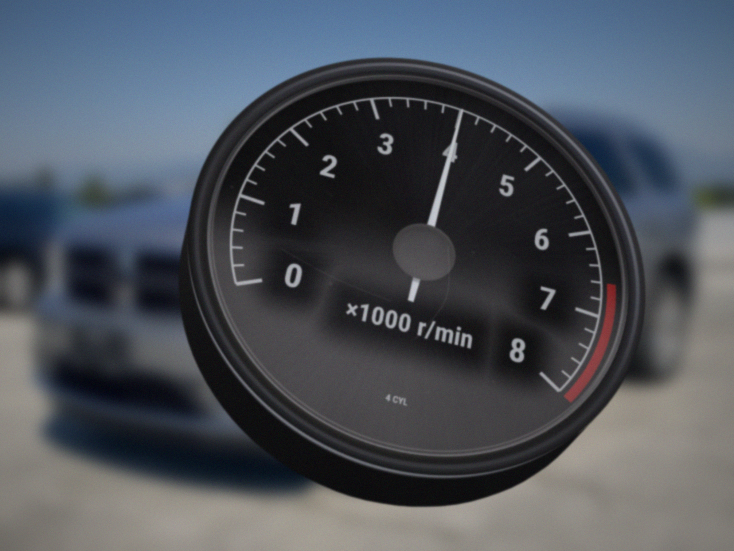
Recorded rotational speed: **4000** rpm
